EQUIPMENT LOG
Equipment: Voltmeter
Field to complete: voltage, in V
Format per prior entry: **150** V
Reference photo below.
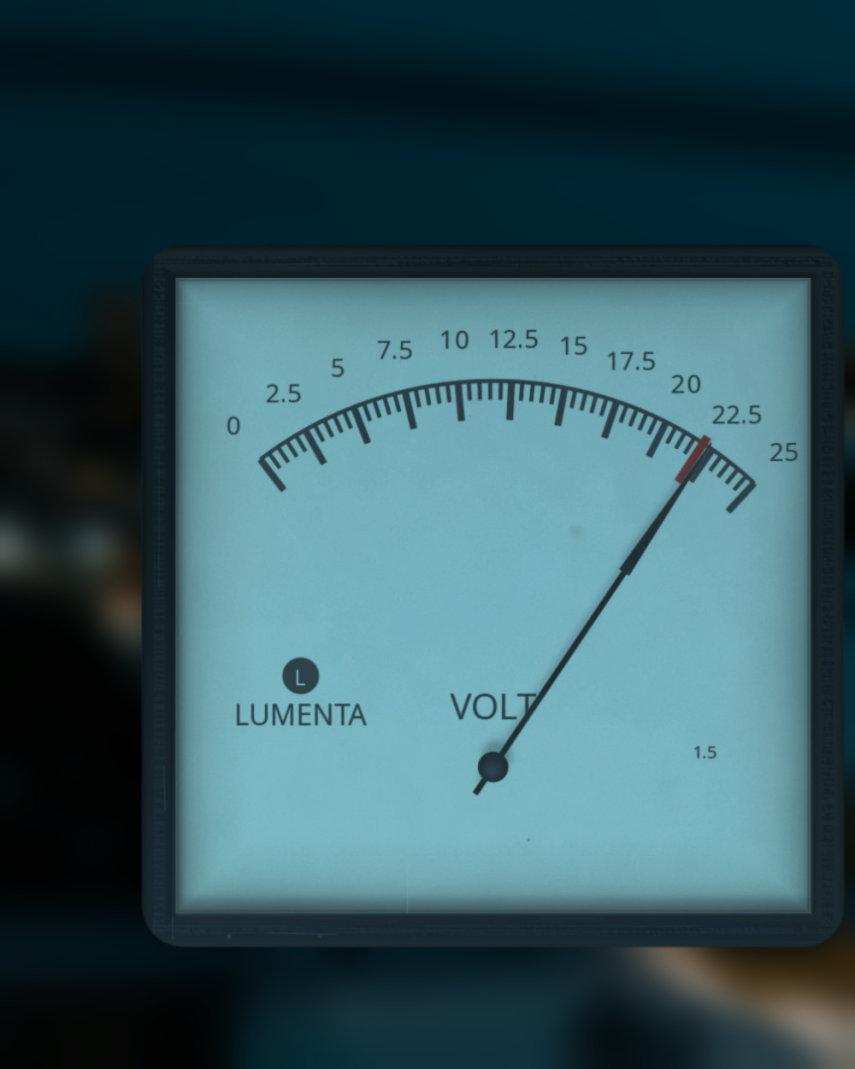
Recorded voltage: **22.25** V
